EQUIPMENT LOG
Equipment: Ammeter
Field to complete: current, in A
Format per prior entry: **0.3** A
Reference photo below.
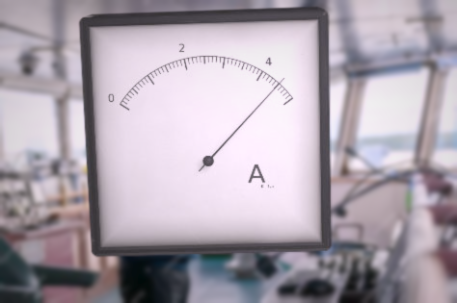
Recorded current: **4.5** A
